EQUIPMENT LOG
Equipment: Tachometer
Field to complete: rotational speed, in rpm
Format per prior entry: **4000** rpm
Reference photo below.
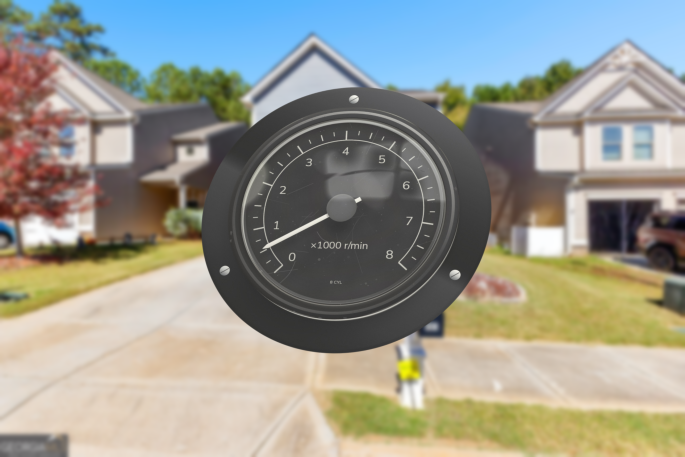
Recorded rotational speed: **500** rpm
